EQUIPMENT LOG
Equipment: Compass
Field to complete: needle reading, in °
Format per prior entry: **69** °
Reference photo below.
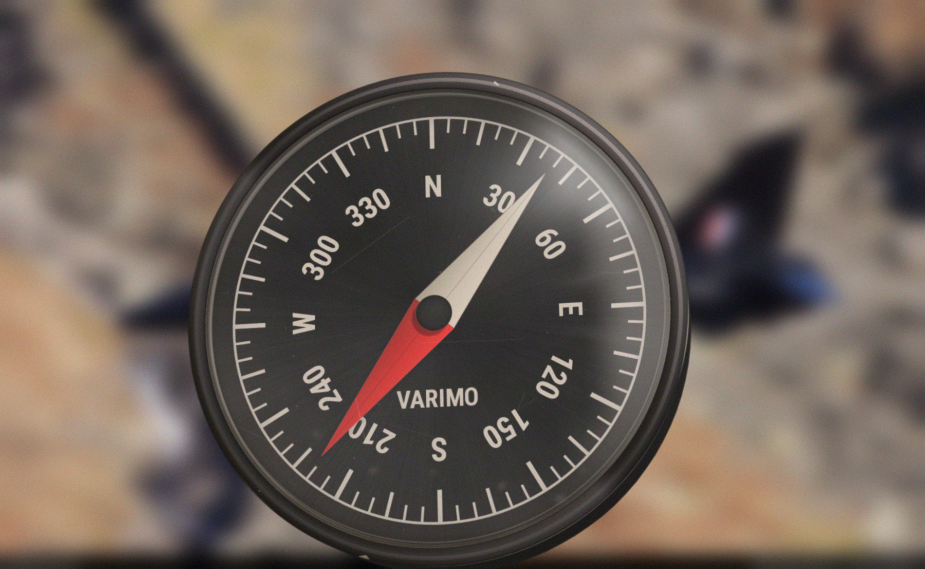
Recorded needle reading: **220** °
